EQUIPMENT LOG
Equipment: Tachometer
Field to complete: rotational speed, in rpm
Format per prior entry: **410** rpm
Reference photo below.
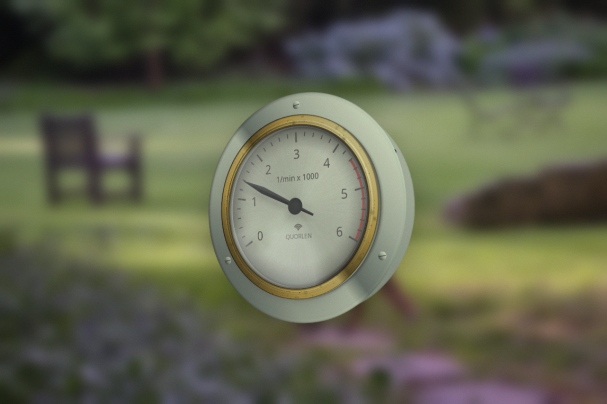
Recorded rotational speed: **1400** rpm
